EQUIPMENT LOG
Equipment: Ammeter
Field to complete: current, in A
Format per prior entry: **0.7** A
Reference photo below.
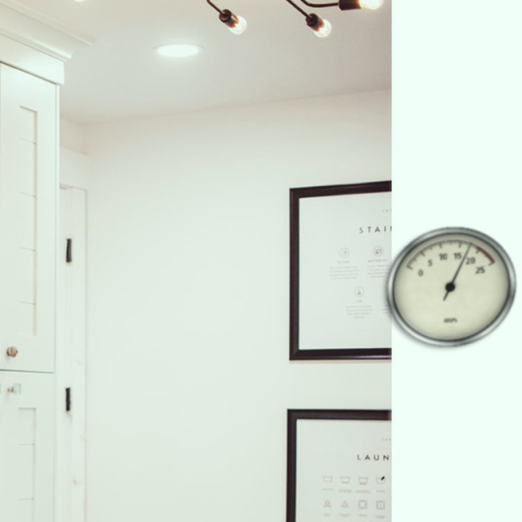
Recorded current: **17.5** A
